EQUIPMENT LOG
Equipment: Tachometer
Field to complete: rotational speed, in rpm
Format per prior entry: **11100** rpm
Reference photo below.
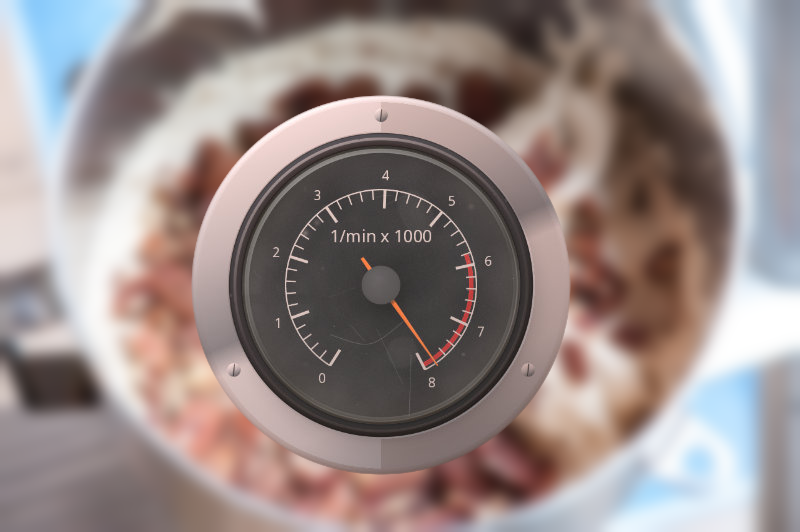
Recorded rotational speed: **7800** rpm
